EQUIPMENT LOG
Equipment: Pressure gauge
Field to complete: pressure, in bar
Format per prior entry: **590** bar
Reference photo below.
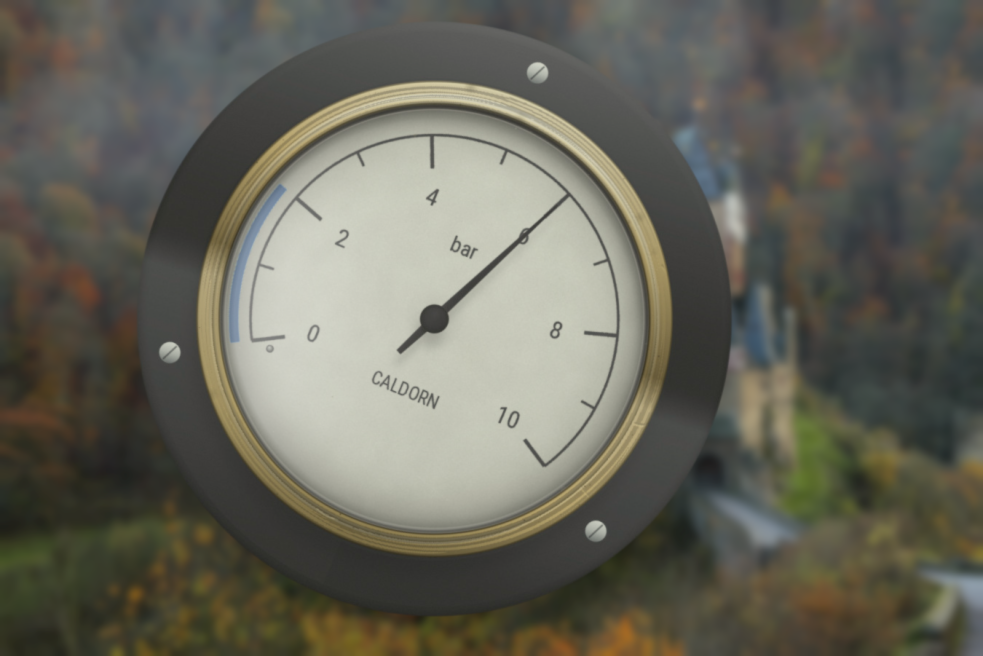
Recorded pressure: **6** bar
